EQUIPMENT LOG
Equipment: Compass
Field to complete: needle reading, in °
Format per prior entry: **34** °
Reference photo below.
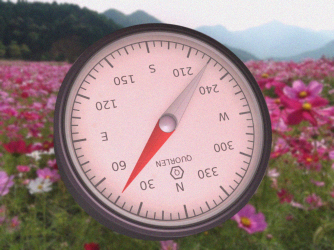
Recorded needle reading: **45** °
